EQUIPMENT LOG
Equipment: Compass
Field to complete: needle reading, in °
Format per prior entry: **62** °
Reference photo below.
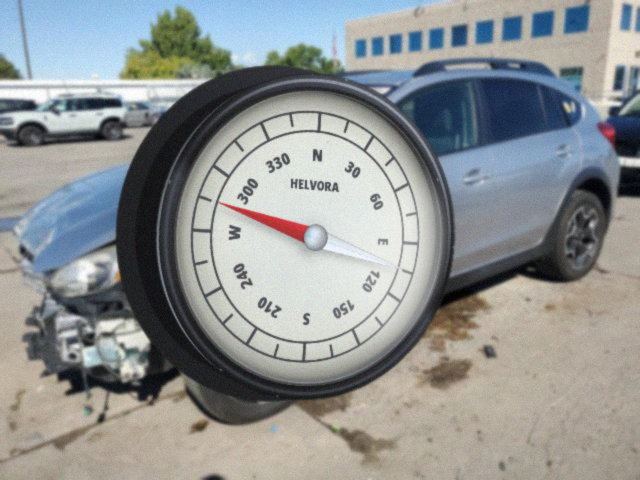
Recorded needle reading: **285** °
